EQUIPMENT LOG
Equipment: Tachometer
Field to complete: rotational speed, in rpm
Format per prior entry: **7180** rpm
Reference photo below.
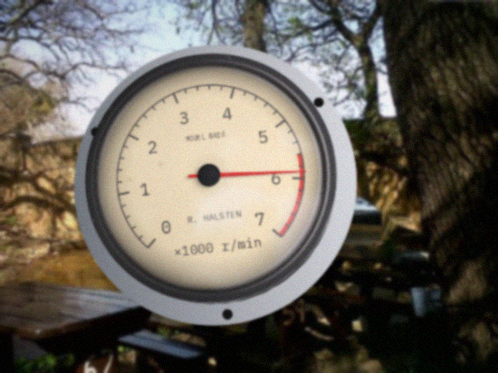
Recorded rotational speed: **5900** rpm
